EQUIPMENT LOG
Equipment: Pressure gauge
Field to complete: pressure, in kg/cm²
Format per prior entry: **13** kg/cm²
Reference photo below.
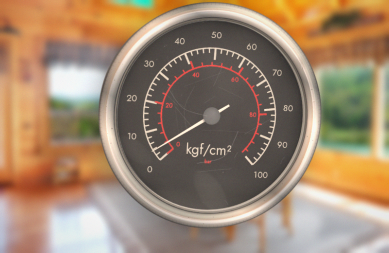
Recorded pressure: **4** kg/cm²
